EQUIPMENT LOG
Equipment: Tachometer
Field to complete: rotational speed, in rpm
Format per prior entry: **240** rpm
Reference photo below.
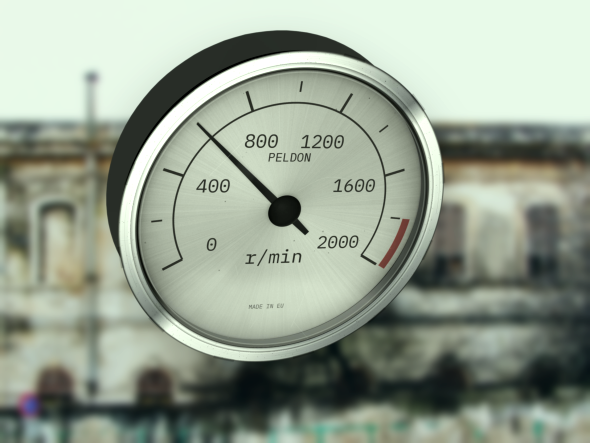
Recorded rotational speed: **600** rpm
